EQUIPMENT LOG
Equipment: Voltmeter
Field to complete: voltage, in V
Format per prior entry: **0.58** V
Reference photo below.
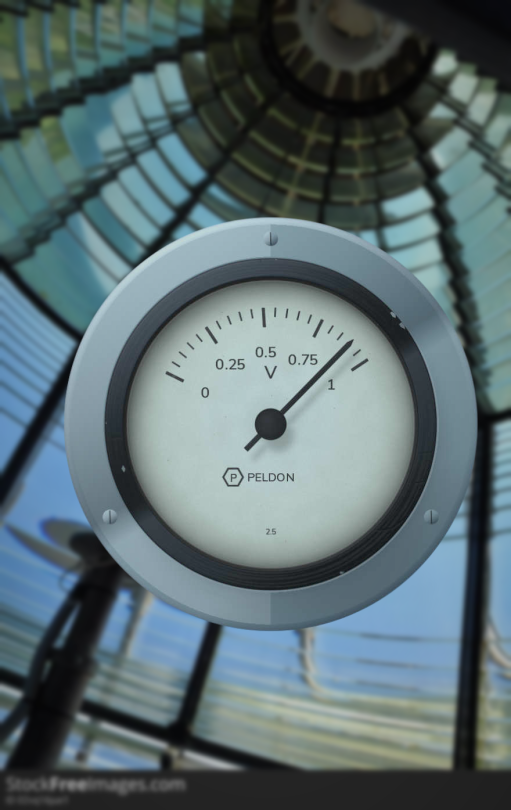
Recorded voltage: **0.9** V
